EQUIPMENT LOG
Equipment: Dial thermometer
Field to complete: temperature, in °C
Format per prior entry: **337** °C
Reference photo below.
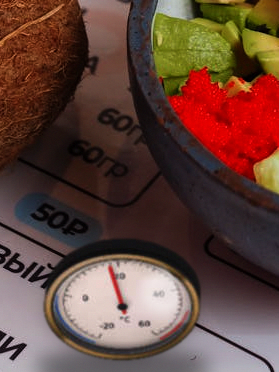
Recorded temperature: **18** °C
